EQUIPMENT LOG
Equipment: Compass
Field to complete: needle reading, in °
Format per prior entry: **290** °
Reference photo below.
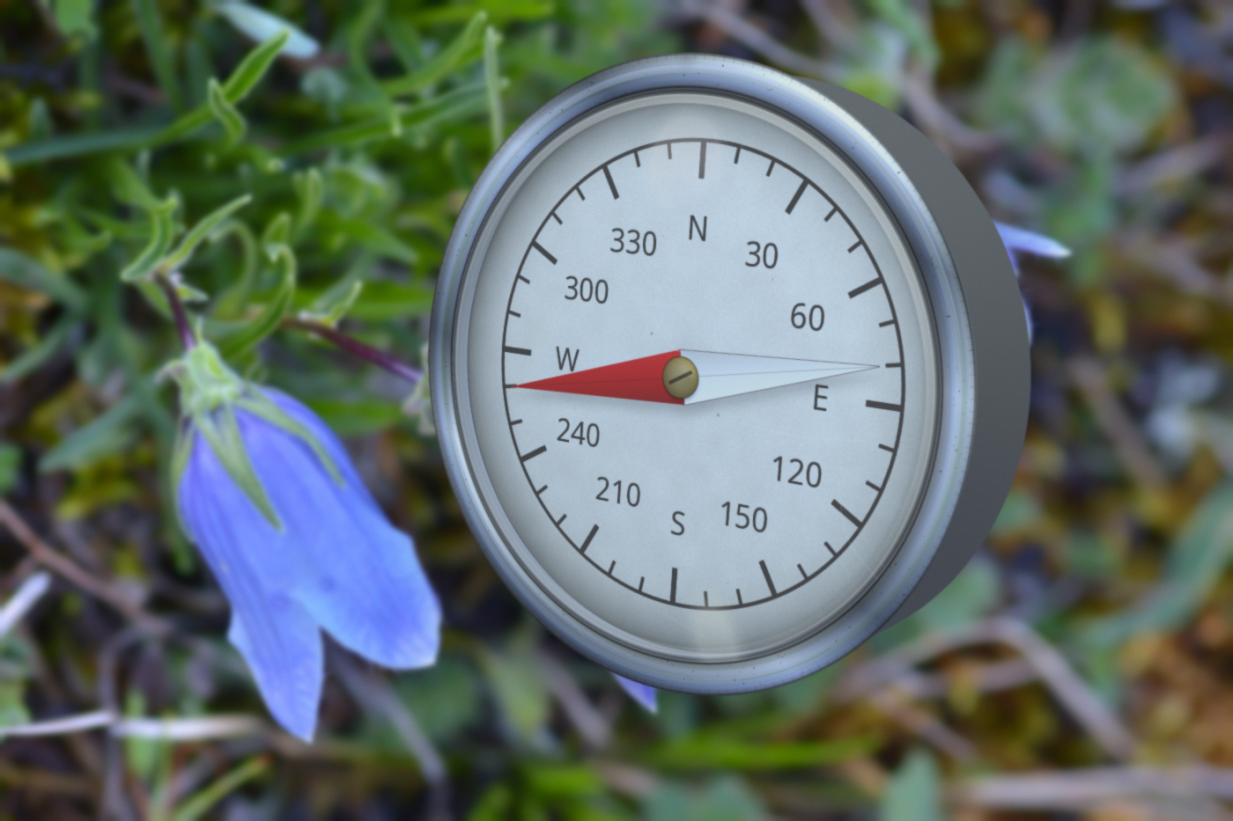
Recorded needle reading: **260** °
